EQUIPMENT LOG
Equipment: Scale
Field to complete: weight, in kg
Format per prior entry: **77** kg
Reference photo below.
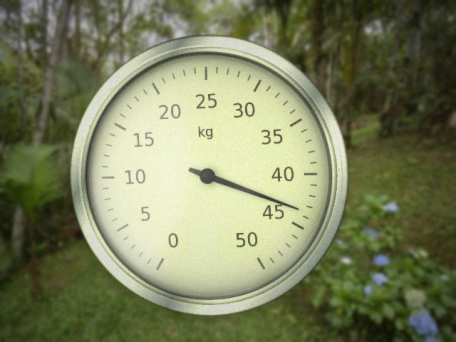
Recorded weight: **43.5** kg
